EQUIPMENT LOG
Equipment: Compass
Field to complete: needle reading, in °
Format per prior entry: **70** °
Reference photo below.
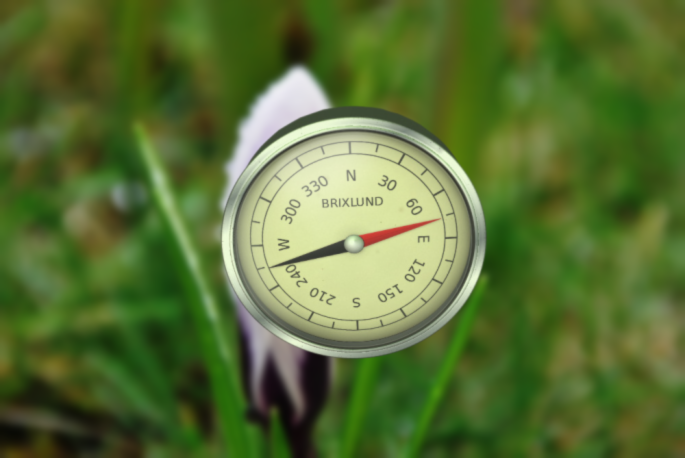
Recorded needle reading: **75** °
